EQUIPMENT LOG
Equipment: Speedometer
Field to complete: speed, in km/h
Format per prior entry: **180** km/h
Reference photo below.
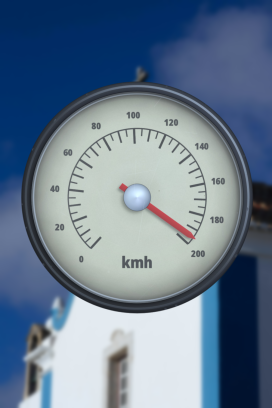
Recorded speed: **195** km/h
